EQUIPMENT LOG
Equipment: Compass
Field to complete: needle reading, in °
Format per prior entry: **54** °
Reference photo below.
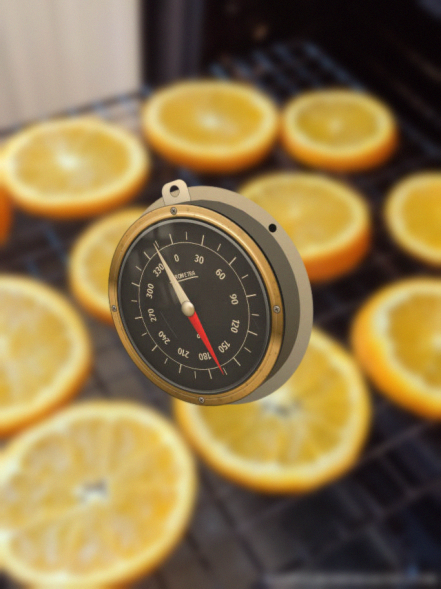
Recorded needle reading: **165** °
